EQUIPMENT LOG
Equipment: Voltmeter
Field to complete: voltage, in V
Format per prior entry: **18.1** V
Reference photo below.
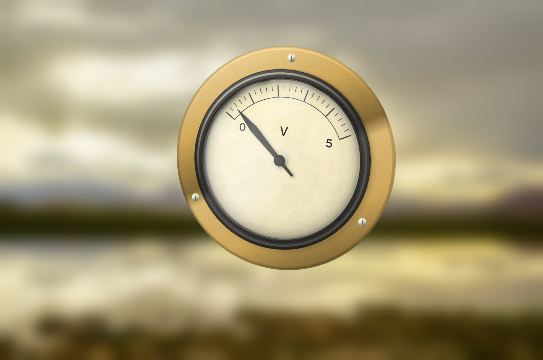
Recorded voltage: **0.4** V
